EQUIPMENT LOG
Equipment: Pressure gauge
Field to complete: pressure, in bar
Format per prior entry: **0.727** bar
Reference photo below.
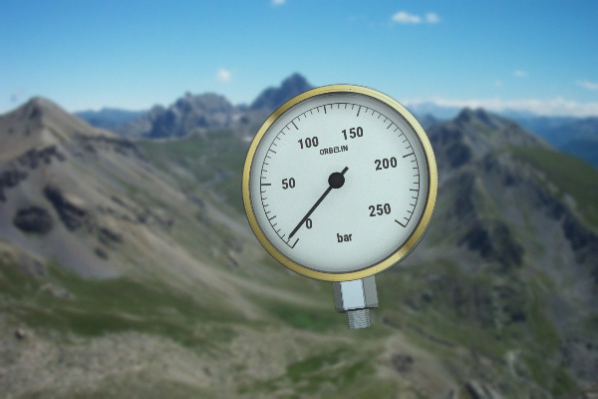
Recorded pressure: **5** bar
